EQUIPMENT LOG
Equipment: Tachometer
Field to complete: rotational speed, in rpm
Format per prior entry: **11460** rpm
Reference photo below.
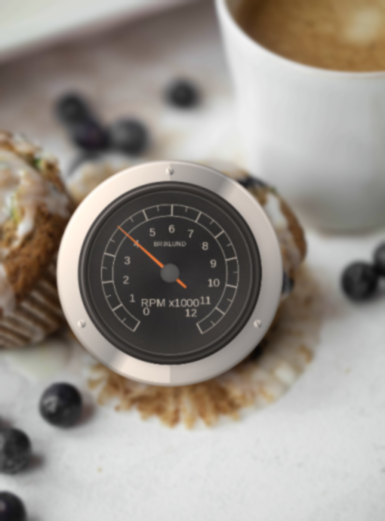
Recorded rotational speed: **4000** rpm
